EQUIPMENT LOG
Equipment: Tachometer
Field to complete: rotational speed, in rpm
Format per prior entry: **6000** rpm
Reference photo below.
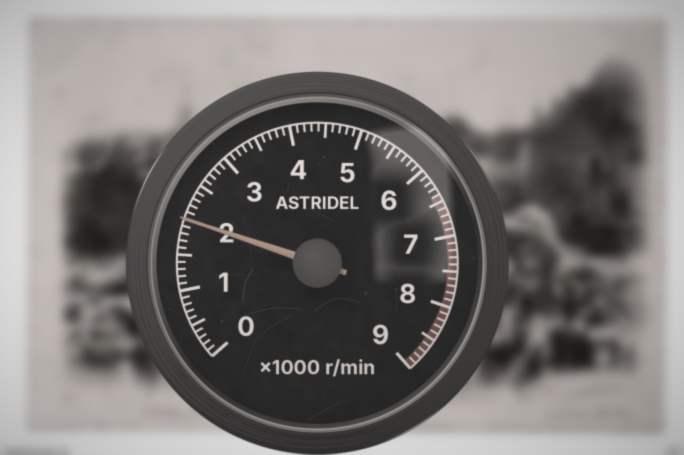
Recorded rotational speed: **2000** rpm
